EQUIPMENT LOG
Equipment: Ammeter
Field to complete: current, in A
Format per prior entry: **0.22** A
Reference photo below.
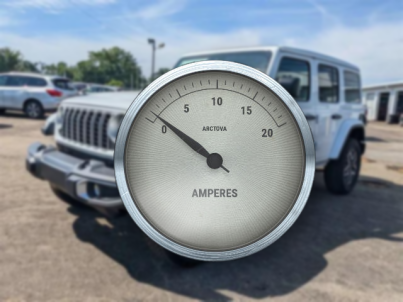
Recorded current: **1** A
